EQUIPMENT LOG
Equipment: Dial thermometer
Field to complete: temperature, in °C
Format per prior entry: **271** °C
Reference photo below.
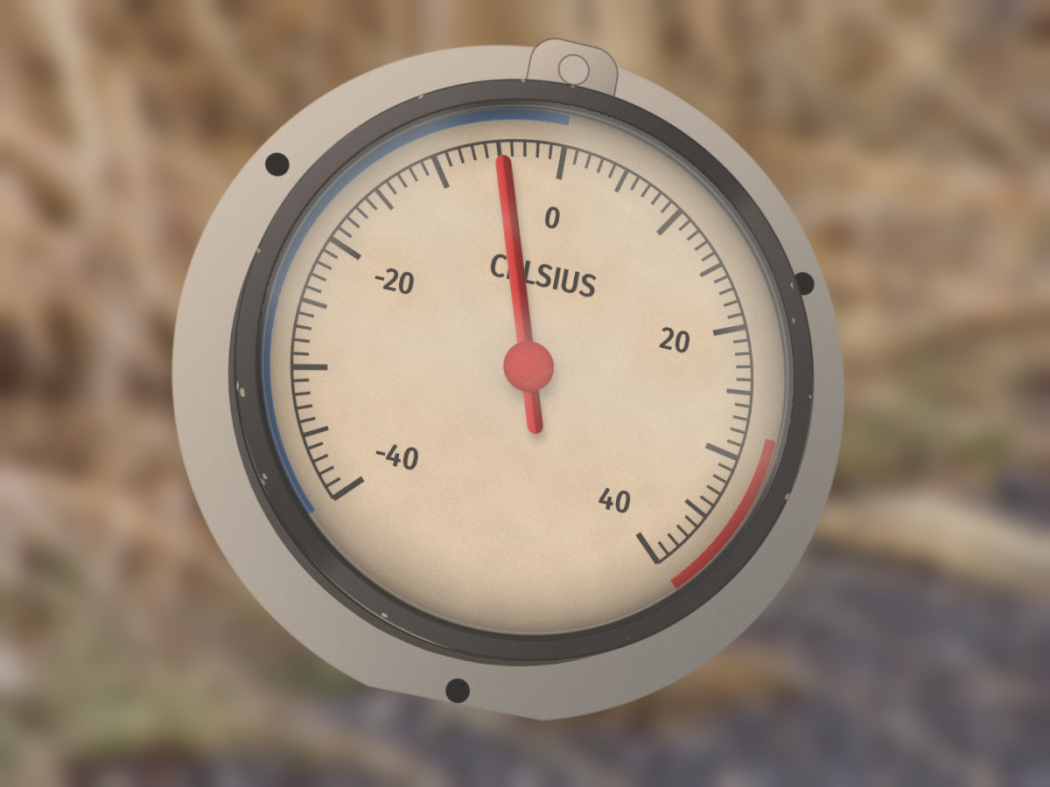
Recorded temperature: **-5** °C
